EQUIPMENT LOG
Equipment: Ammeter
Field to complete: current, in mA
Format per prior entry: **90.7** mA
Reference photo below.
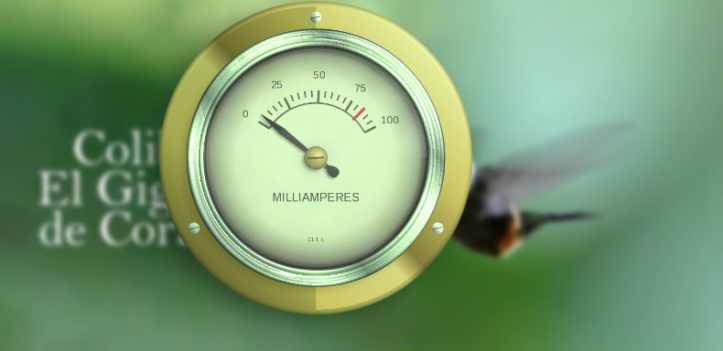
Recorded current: **5** mA
